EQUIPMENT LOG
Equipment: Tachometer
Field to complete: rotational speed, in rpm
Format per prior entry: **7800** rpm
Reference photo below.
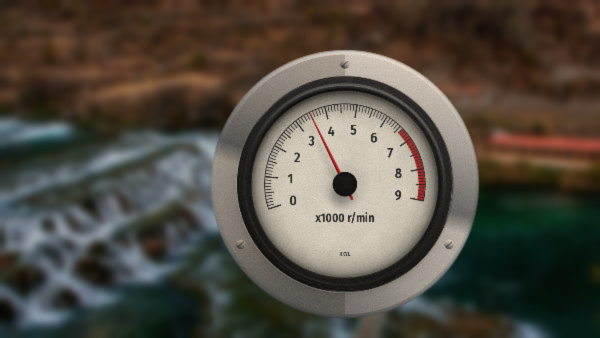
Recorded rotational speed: **3500** rpm
